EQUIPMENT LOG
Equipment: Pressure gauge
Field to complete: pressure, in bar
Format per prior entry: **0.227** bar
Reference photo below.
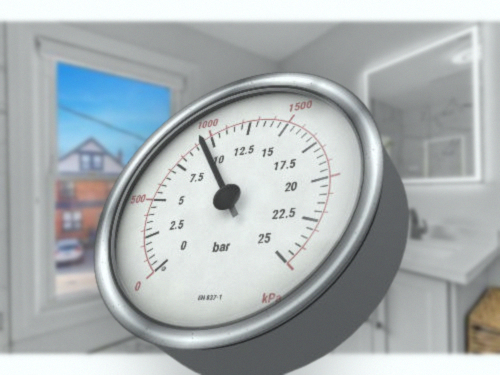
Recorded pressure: **9.5** bar
